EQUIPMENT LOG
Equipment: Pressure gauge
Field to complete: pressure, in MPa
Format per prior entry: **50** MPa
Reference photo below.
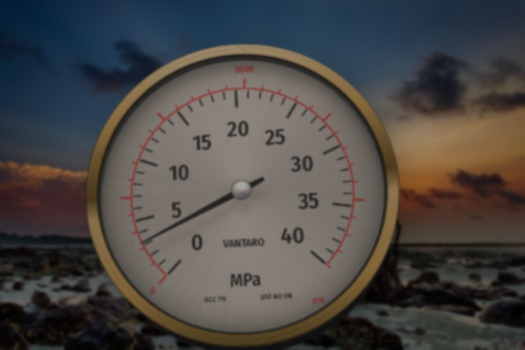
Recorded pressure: **3** MPa
